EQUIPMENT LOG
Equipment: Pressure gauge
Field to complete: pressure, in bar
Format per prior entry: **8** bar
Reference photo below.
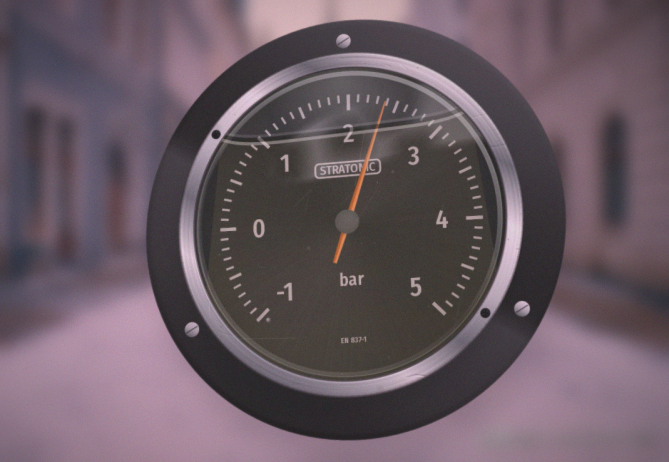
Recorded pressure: **2.4** bar
